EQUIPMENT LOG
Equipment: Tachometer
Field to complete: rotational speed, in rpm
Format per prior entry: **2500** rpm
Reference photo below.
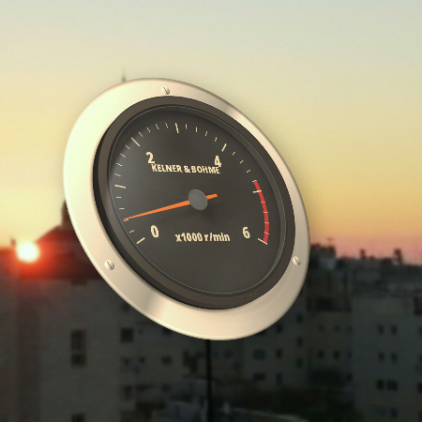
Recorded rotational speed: **400** rpm
